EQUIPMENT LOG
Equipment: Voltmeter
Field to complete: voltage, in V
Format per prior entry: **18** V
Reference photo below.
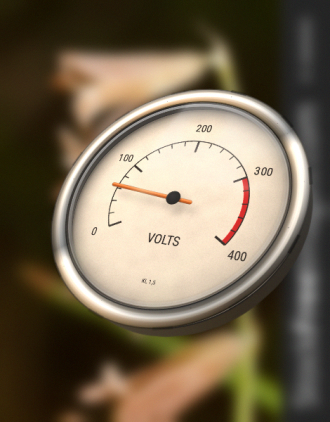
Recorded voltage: **60** V
